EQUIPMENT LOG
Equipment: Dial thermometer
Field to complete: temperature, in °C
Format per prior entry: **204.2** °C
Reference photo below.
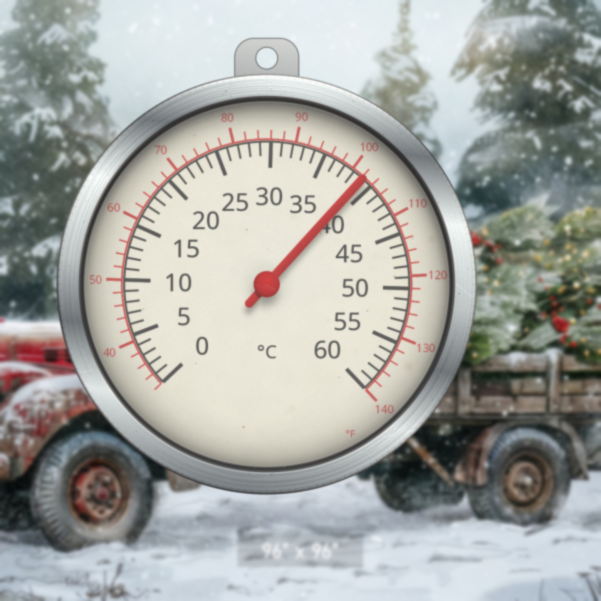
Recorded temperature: **39** °C
